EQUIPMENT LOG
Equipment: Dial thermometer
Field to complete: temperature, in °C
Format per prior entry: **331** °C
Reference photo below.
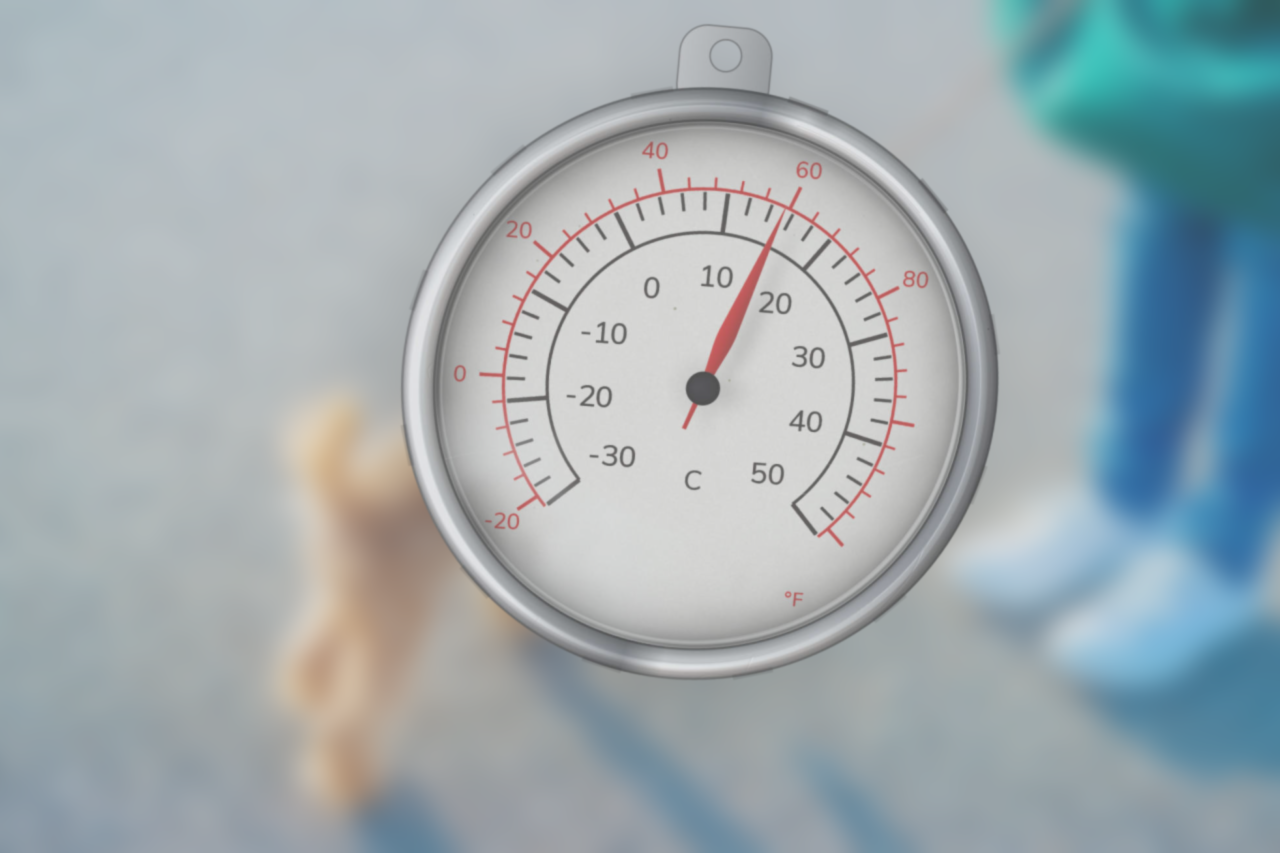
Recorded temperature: **15** °C
